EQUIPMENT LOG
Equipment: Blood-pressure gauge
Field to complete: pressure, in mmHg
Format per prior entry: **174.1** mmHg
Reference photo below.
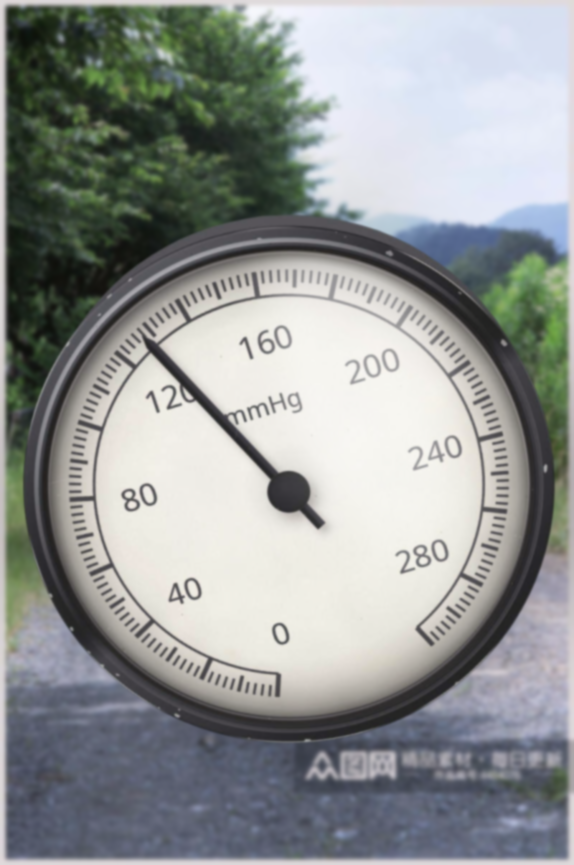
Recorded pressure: **128** mmHg
